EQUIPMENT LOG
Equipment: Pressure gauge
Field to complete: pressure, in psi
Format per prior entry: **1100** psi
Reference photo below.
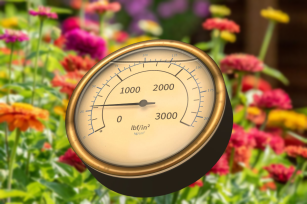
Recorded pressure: **400** psi
